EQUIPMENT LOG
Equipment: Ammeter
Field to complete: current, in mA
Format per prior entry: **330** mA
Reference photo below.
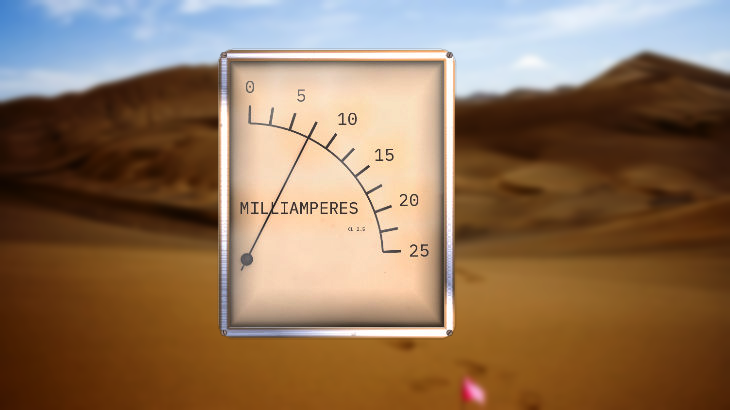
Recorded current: **7.5** mA
